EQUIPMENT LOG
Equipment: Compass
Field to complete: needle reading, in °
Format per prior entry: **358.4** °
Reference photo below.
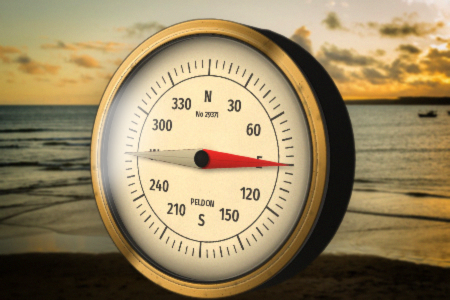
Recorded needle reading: **90** °
